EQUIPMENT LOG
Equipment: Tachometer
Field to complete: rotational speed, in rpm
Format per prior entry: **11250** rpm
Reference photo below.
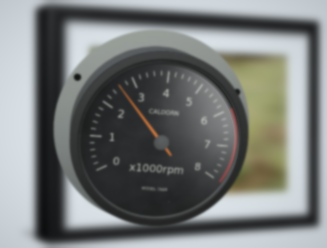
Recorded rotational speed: **2600** rpm
